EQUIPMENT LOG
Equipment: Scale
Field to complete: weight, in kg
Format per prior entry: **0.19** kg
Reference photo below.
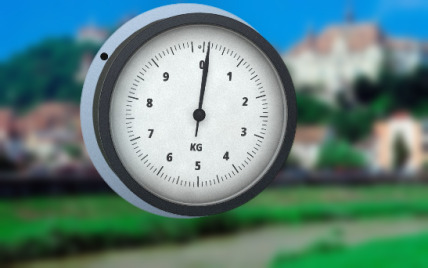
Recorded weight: **0.1** kg
